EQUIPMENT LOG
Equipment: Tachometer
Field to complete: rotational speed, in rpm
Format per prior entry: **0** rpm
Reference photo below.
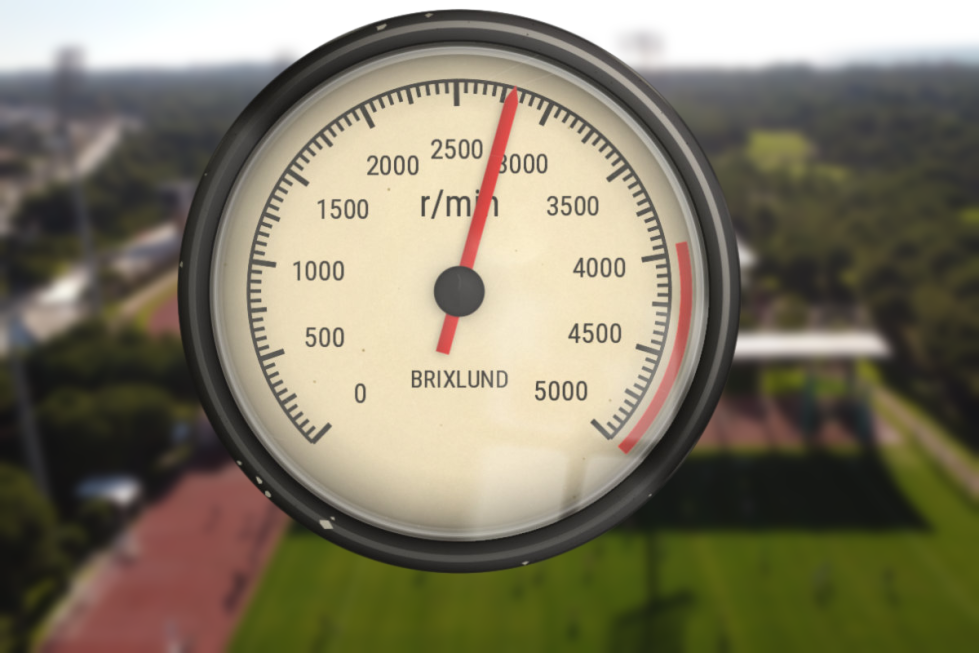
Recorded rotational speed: **2800** rpm
